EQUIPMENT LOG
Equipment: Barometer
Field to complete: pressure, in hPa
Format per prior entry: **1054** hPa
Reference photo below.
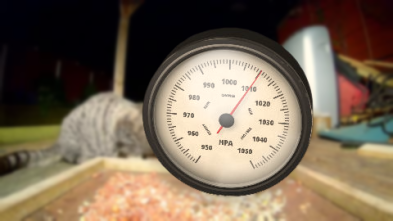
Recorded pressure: **1010** hPa
